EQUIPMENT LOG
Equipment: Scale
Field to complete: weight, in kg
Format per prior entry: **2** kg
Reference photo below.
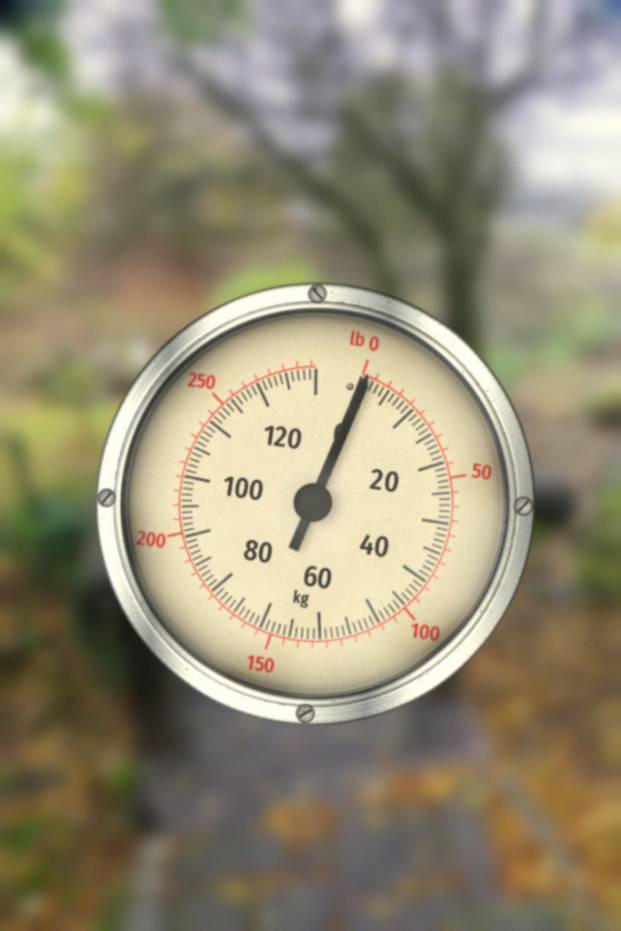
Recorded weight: **1** kg
